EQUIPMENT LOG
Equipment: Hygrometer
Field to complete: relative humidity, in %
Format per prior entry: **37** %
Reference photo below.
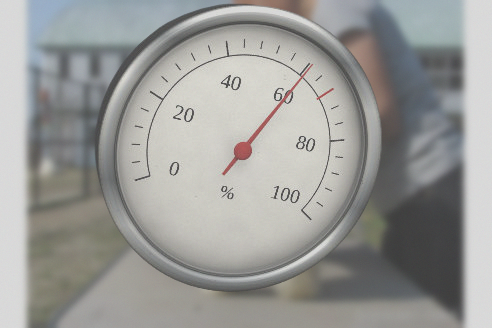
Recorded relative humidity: **60** %
